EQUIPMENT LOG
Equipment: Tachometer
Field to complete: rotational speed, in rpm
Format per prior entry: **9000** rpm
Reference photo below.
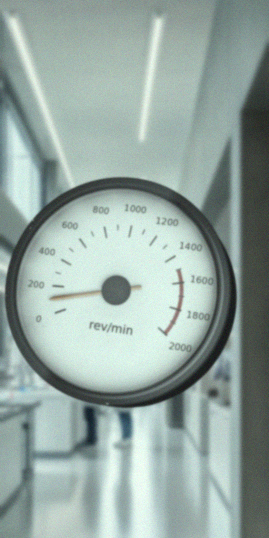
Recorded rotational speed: **100** rpm
